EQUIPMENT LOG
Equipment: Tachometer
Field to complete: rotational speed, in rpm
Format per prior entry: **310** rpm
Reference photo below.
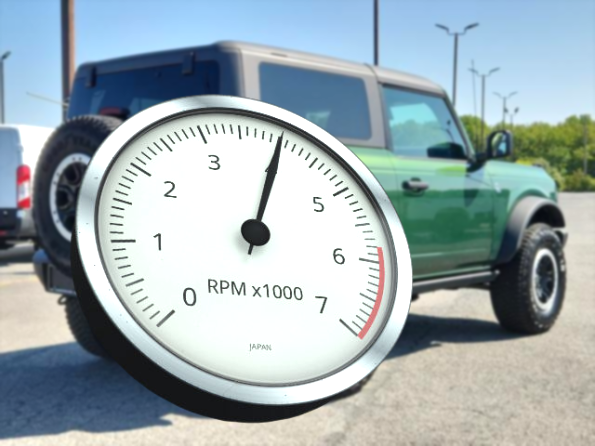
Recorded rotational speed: **4000** rpm
